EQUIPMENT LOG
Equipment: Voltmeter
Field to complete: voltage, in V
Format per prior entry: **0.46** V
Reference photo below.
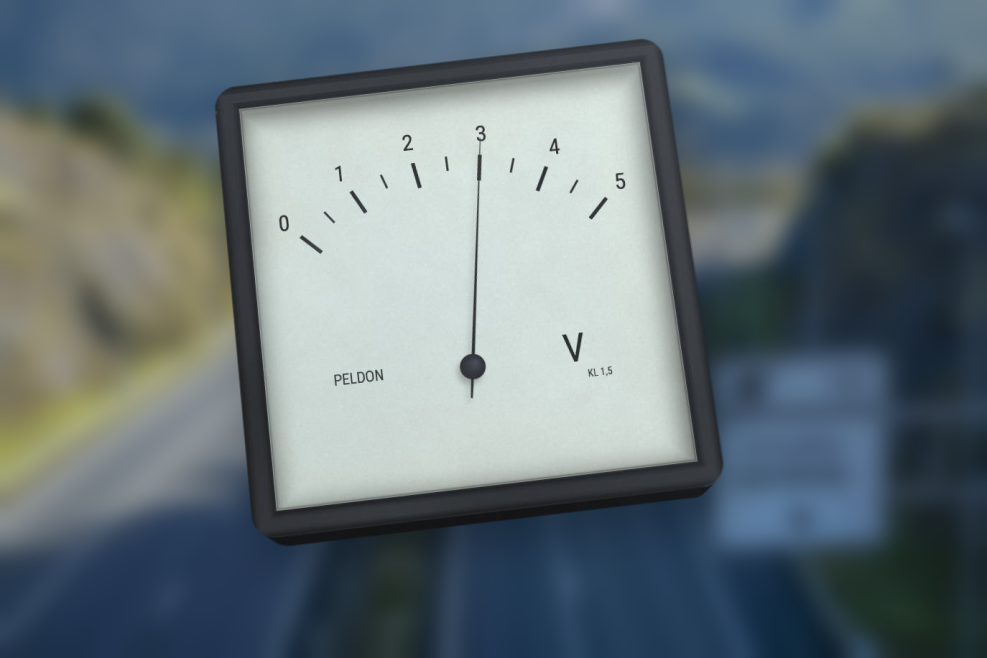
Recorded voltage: **3** V
